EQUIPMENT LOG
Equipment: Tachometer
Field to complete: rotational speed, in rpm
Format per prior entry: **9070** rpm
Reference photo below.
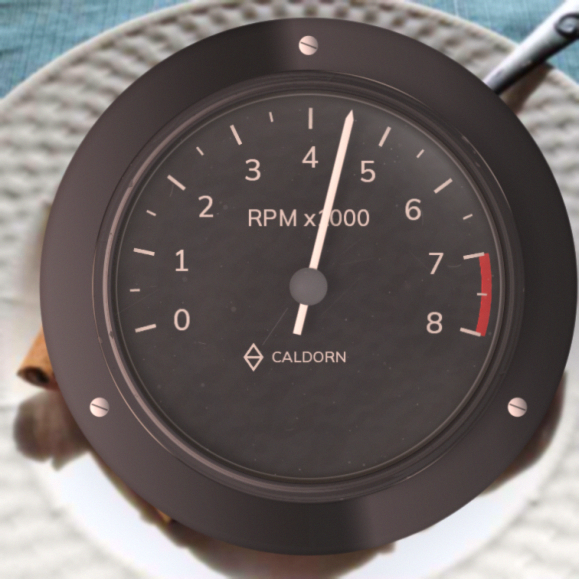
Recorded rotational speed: **4500** rpm
